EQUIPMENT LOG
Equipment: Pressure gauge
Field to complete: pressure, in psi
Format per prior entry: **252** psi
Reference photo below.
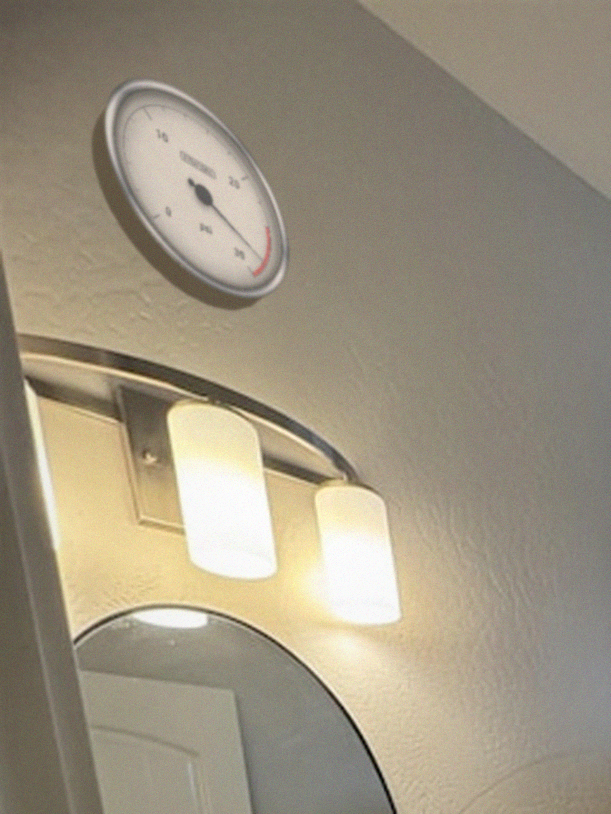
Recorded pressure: **28** psi
